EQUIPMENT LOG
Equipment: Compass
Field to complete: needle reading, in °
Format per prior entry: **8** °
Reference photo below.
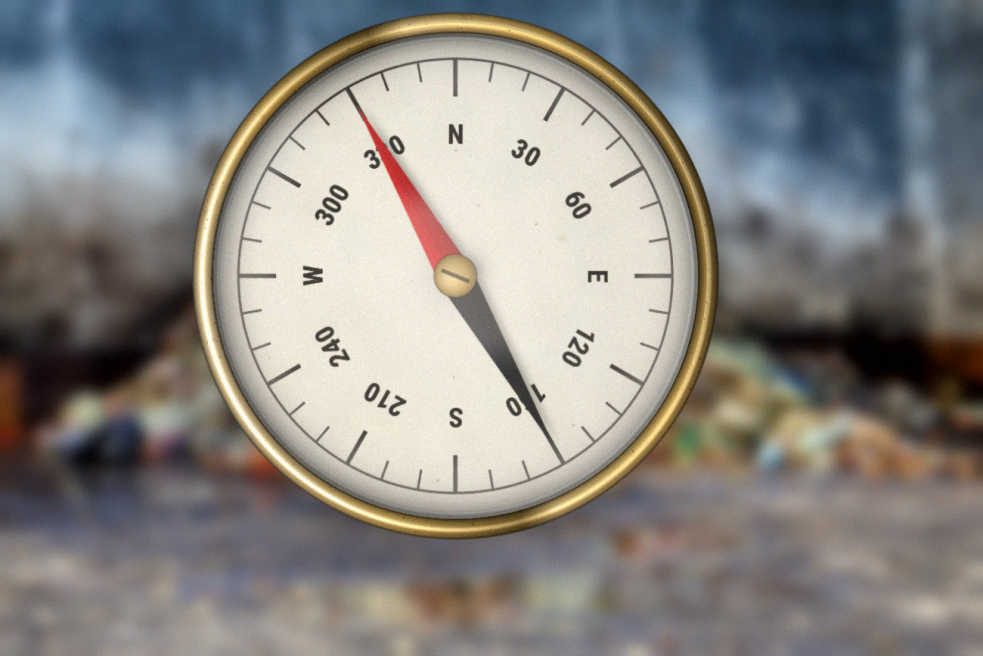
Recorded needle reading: **330** °
